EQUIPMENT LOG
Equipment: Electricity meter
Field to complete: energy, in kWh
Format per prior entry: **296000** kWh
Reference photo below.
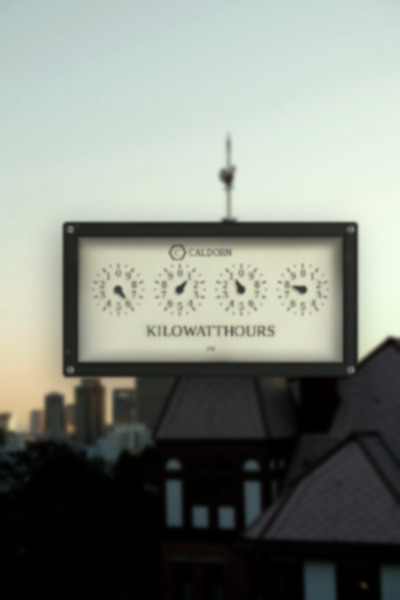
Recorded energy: **6108** kWh
